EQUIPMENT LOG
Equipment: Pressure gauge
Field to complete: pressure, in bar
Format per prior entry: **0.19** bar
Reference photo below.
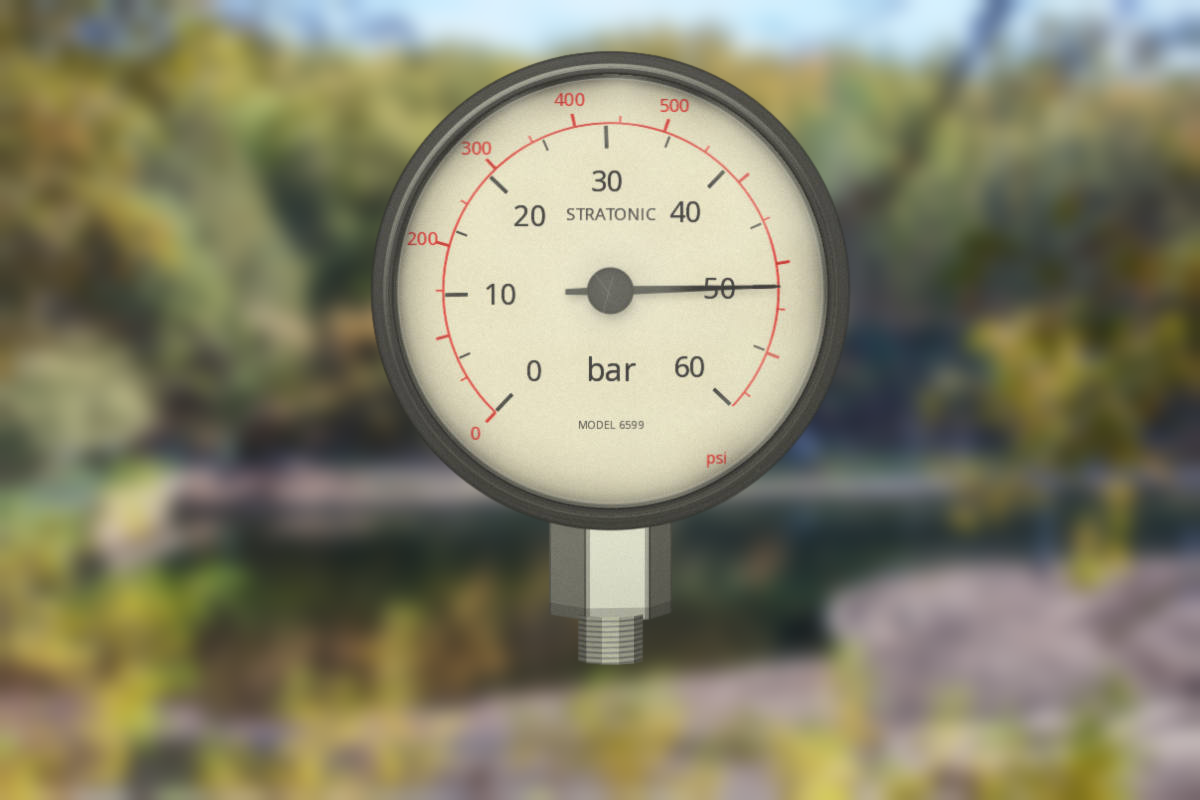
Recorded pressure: **50** bar
